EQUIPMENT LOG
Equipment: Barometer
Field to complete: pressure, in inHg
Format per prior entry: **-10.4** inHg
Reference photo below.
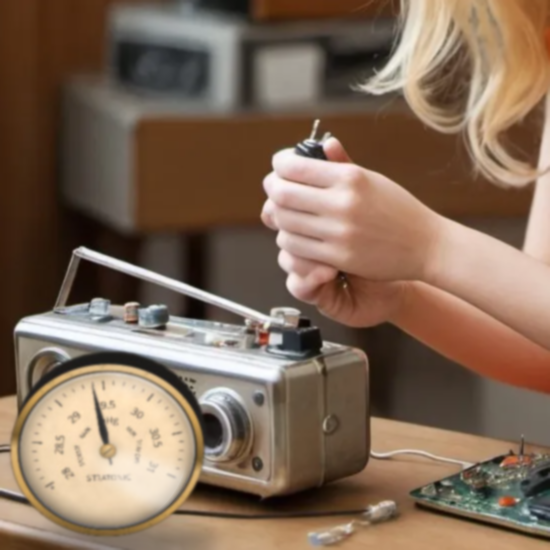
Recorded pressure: **29.4** inHg
